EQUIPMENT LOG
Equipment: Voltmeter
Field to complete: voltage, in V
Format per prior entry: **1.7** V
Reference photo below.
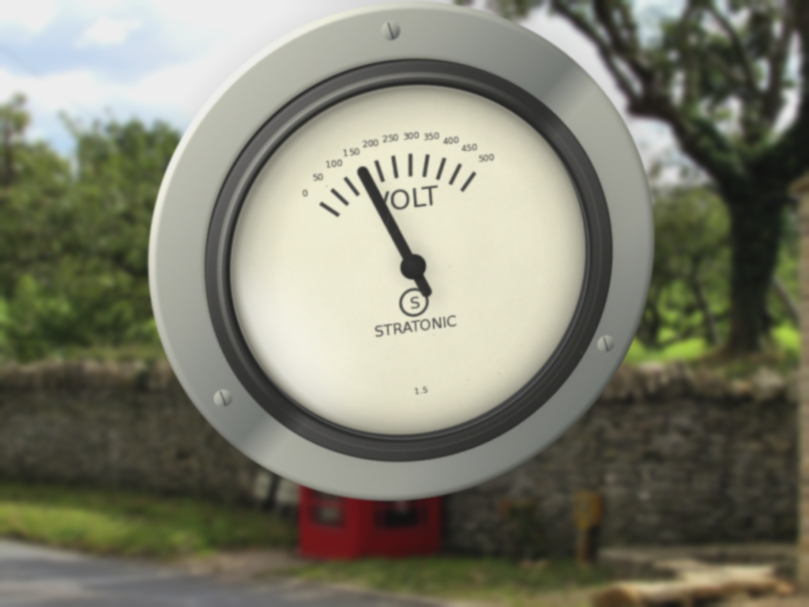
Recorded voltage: **150** V
